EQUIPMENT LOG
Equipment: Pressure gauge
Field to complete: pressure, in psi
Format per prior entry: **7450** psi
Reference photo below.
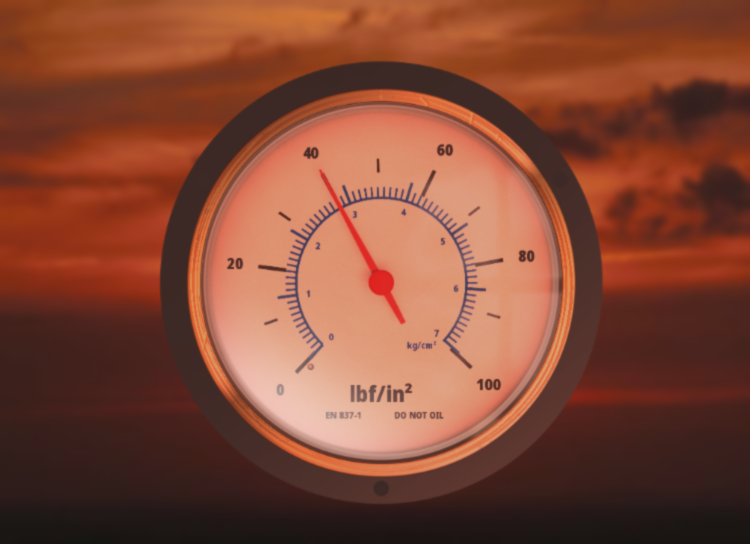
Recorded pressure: **40** psi
